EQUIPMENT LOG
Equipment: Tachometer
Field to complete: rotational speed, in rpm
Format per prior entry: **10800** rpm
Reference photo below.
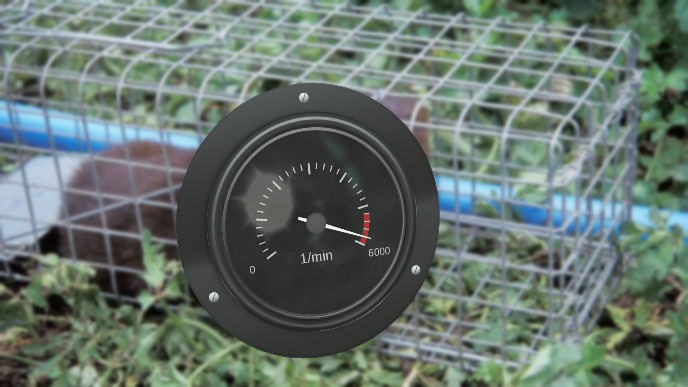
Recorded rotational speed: **5800** rpm
